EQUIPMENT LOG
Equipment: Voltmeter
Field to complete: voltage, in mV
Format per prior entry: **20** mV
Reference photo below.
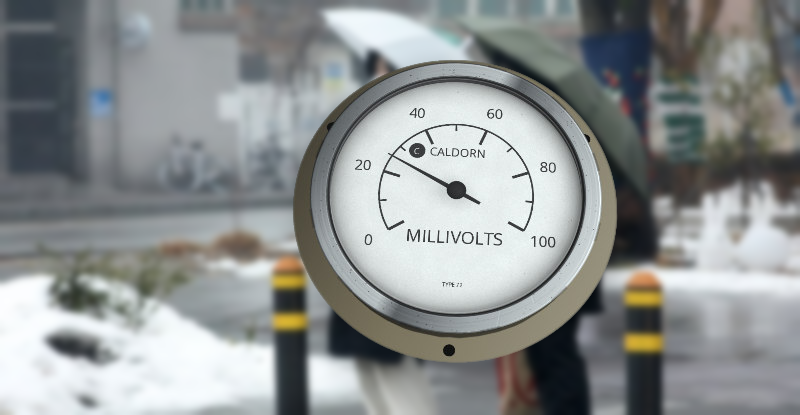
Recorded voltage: **25** mV
